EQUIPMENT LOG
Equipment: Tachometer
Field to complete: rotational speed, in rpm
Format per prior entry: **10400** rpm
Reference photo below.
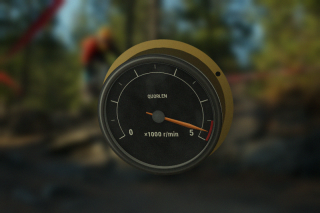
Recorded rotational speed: **4750** rpm
